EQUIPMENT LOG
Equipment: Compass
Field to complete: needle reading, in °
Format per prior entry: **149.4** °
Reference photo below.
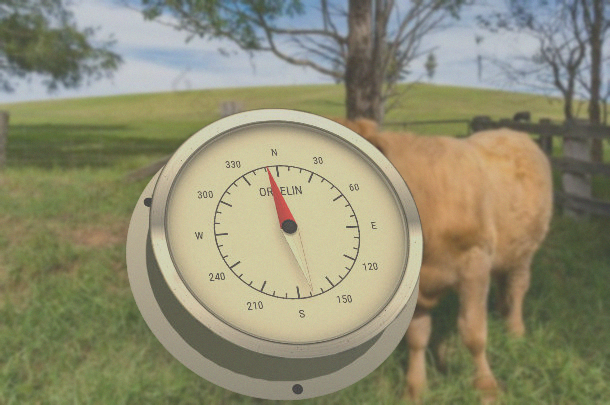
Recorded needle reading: **350** °
